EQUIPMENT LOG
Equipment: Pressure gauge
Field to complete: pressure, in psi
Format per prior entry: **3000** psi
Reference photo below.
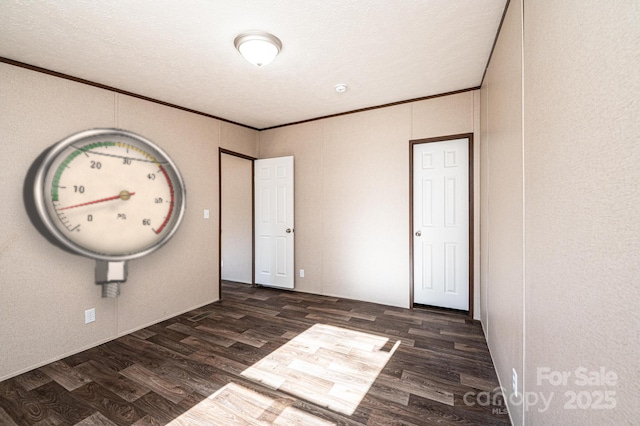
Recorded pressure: **5** psi
